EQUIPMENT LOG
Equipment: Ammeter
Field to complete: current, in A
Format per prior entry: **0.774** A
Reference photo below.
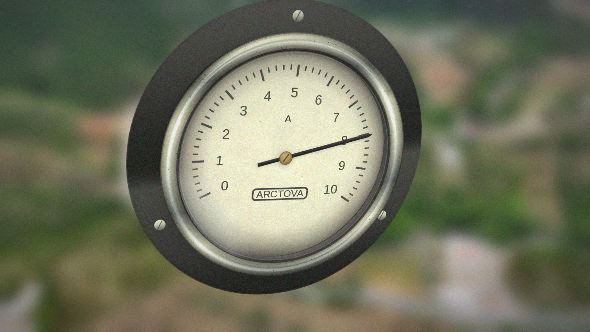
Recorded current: **8** A
